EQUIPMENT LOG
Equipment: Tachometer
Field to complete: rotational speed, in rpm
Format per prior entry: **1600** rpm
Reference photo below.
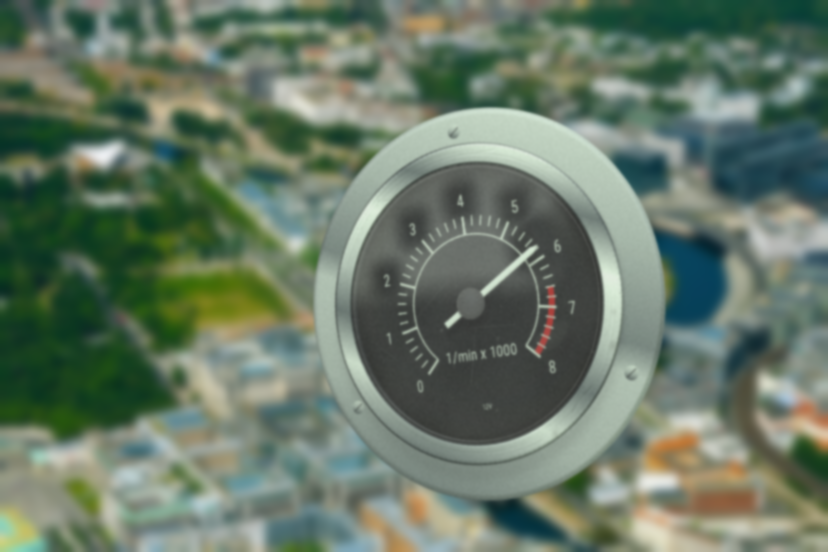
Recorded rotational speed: **5800** rpm
